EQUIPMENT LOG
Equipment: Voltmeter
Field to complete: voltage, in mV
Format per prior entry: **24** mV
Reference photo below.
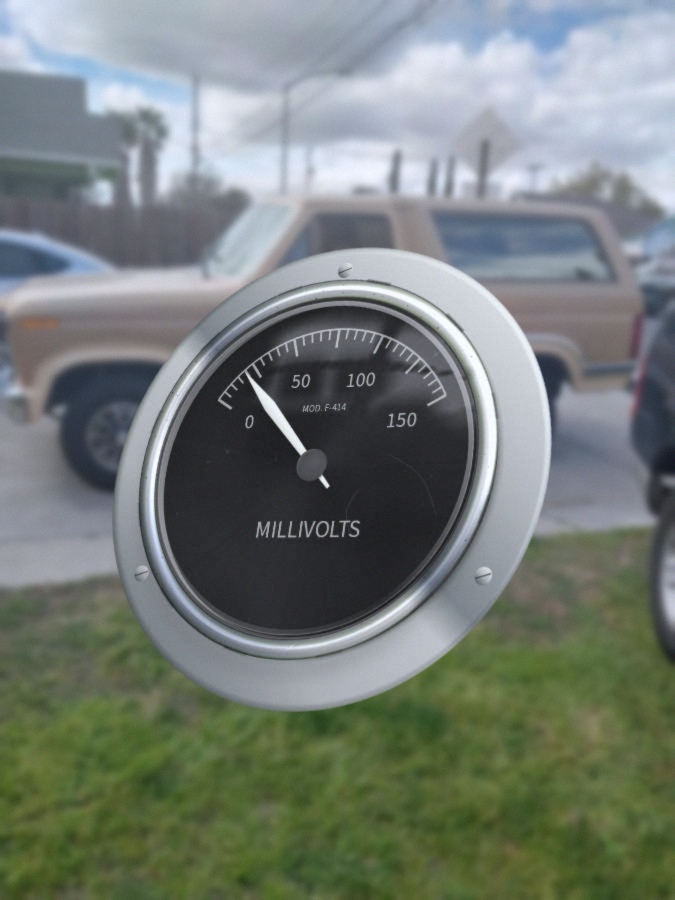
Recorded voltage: **20** mV
